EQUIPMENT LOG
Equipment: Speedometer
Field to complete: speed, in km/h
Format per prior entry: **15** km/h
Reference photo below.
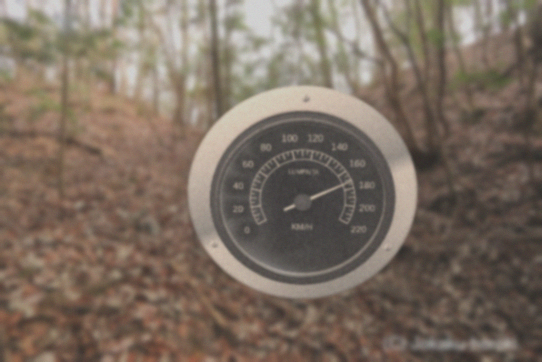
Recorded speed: **170** km/h
